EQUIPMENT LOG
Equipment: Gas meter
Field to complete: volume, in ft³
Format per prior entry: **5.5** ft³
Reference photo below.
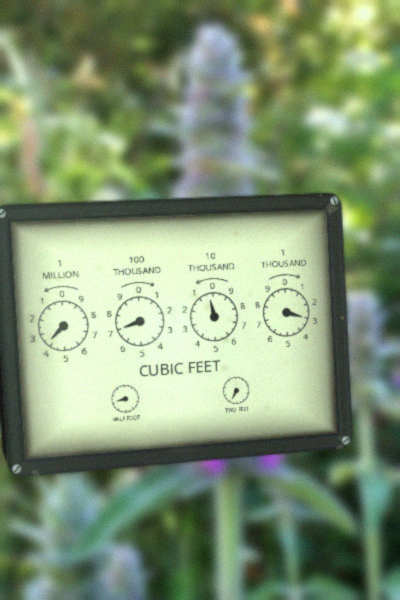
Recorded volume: **370300** ft³
